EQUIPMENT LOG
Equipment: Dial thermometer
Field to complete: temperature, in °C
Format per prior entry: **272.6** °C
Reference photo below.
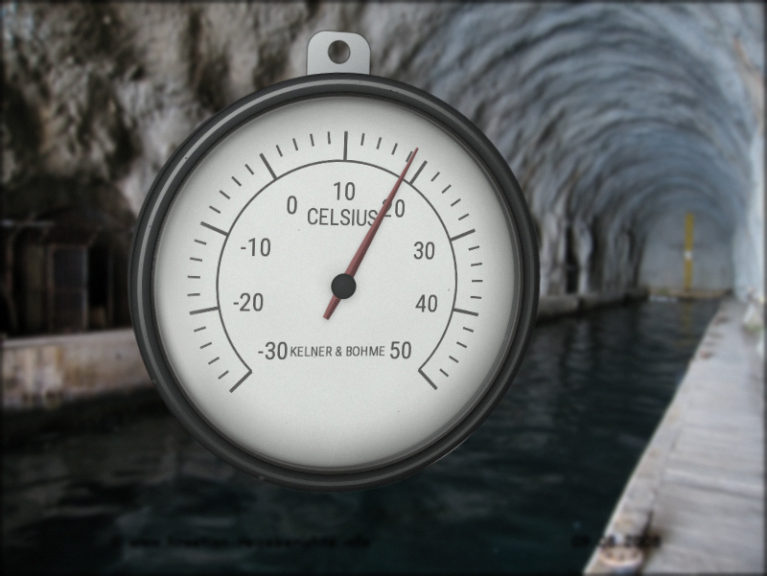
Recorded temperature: **18** °C
